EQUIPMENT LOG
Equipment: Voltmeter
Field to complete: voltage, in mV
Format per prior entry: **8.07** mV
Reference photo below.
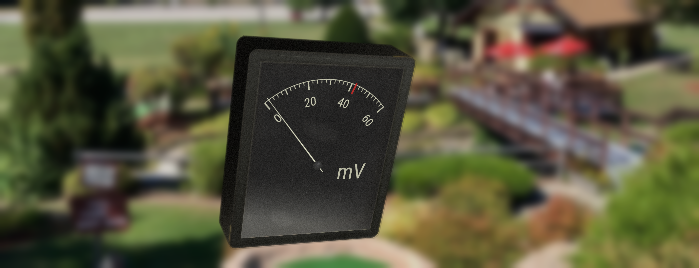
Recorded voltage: **2** mV
